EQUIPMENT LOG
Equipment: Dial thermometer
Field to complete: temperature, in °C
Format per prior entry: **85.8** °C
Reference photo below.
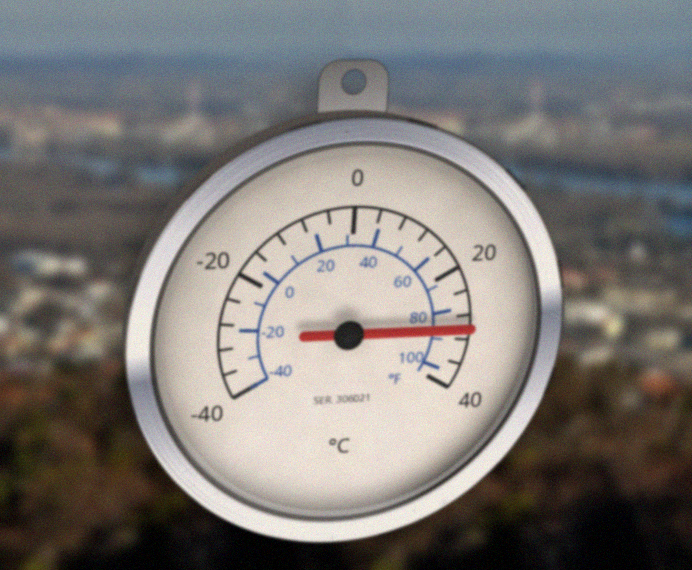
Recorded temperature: **30** °C
